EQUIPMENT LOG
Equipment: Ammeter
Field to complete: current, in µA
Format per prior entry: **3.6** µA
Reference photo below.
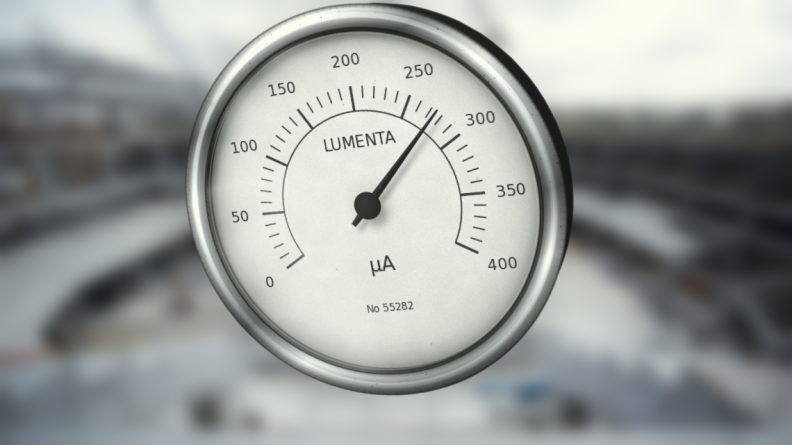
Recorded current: **275** µA
